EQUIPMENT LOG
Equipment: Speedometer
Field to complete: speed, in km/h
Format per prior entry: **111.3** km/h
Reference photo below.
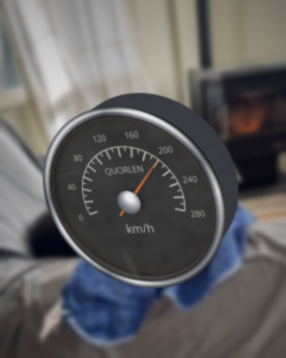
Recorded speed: **200** km/h
